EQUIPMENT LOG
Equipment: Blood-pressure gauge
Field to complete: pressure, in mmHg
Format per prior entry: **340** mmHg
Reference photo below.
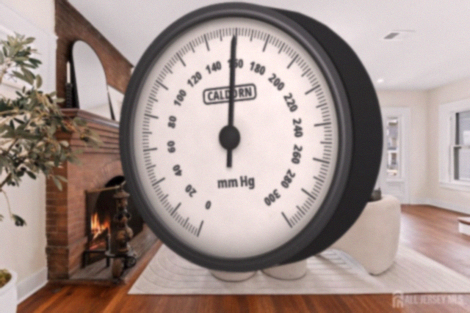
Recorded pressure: **160** mmHg
